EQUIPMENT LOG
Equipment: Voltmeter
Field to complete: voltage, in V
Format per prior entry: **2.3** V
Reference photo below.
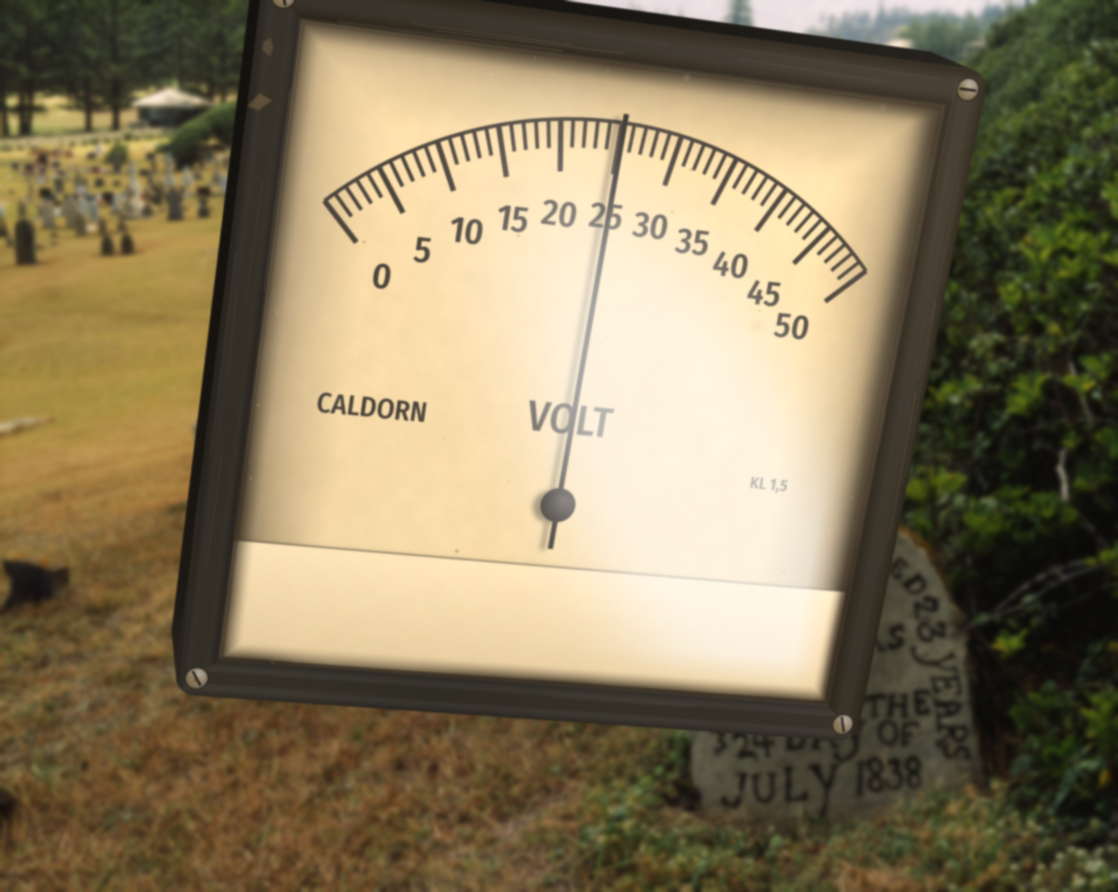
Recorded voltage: **25** V
